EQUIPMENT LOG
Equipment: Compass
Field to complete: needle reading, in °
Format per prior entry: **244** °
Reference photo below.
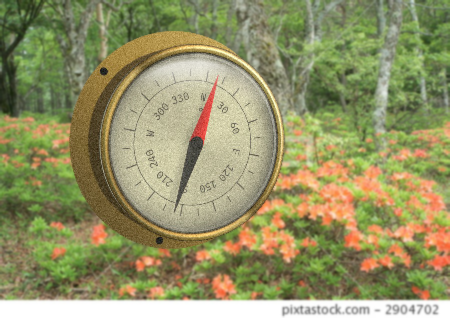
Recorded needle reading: **7.5** °
